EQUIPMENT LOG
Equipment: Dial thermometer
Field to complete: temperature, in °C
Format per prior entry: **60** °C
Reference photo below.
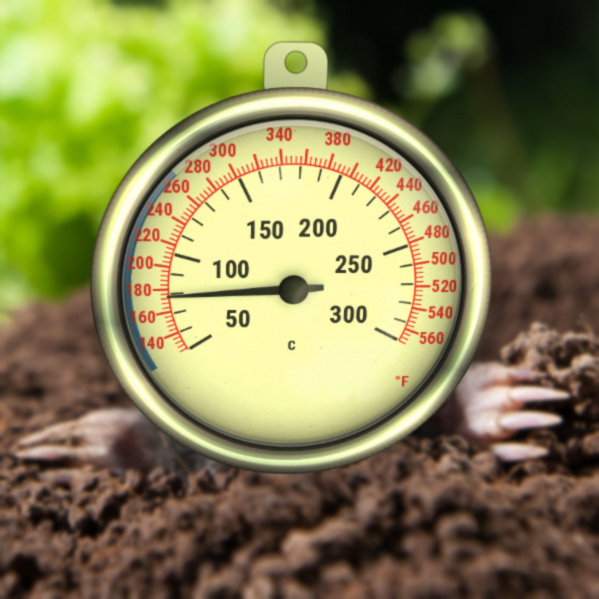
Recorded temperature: **80** °C
